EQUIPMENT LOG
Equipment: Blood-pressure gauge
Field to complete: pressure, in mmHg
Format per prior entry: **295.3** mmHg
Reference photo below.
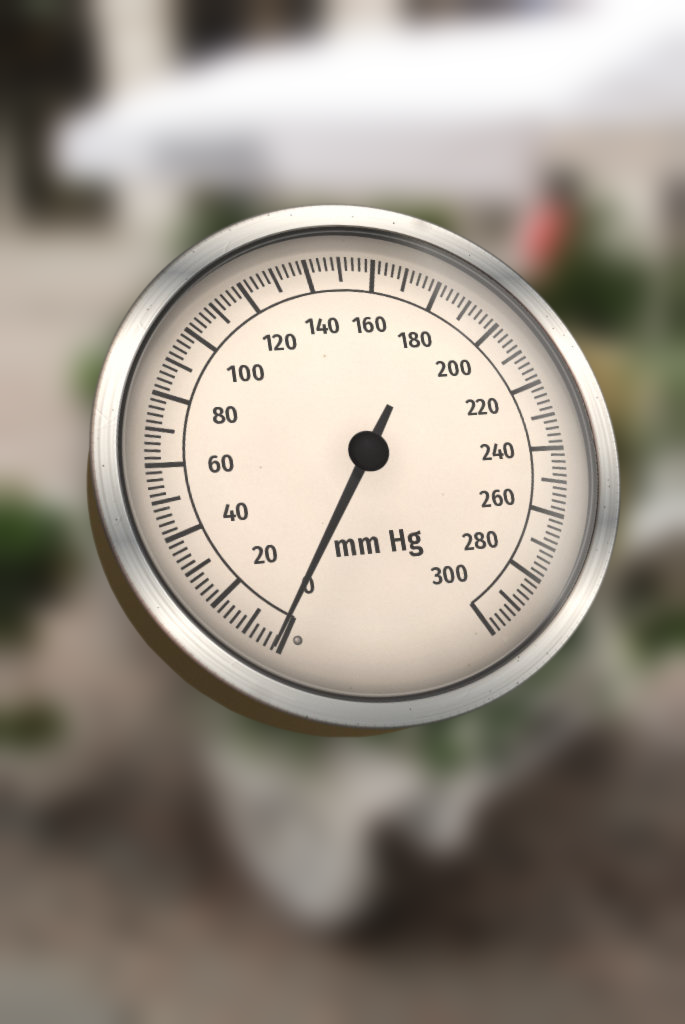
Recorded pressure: **2** mmHg
